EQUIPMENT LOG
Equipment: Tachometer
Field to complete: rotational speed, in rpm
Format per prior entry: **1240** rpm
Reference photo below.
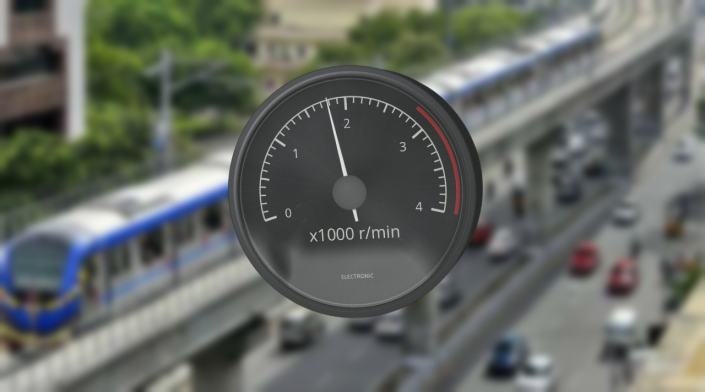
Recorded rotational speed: **1800** rpm
